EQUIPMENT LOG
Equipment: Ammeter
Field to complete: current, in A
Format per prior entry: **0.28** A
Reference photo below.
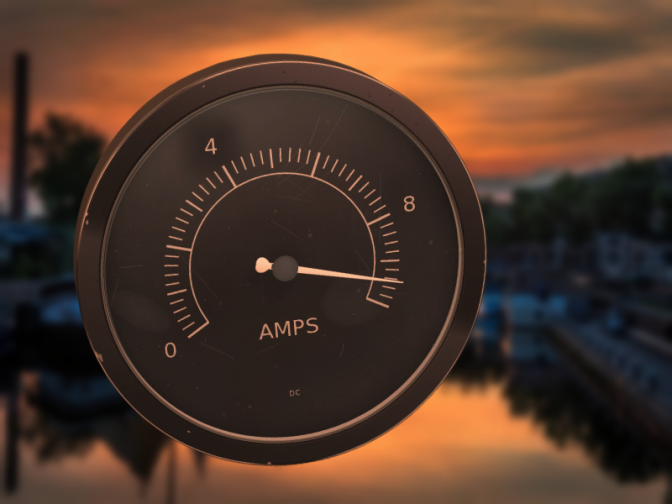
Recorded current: **9.4** A
